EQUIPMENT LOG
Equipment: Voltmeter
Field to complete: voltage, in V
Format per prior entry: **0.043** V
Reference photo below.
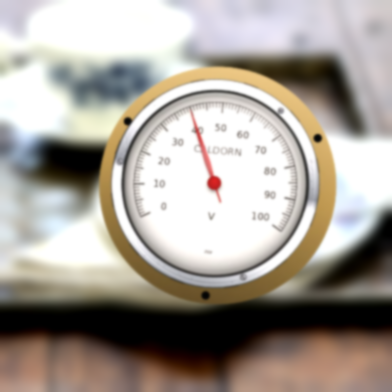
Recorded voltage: **40** V
